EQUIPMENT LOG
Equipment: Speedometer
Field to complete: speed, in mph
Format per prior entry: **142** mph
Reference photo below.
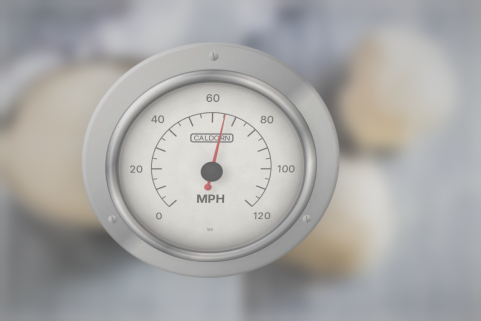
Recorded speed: **65** mph
